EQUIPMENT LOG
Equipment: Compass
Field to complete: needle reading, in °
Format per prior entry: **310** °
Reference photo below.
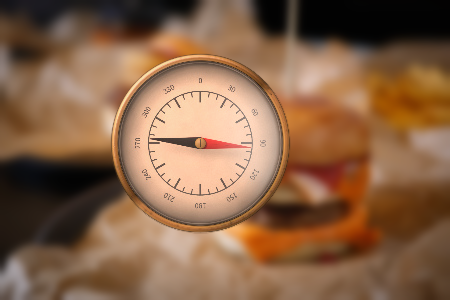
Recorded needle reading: **95** °
